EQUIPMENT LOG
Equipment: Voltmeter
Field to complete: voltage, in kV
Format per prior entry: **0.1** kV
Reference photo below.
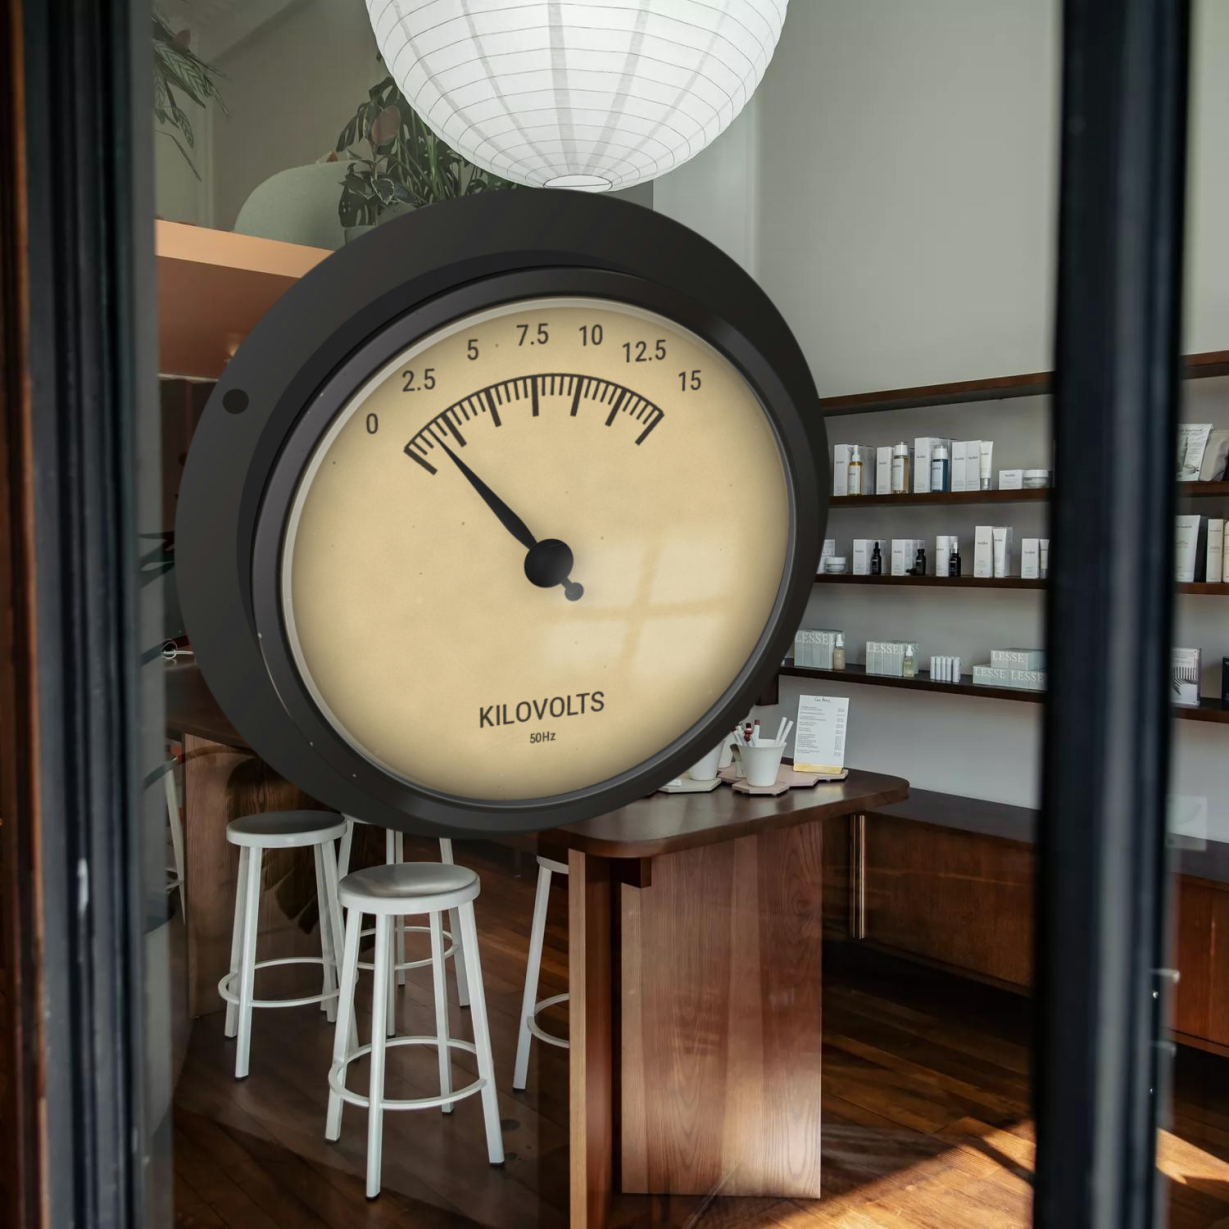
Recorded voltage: **1.5** kV
